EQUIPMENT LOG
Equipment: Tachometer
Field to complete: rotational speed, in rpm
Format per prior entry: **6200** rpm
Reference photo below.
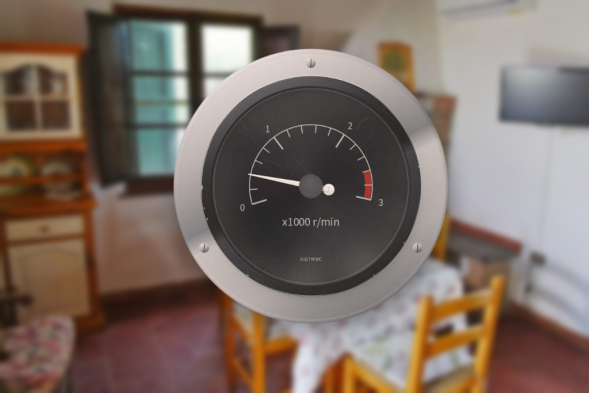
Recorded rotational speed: **400** rpm
